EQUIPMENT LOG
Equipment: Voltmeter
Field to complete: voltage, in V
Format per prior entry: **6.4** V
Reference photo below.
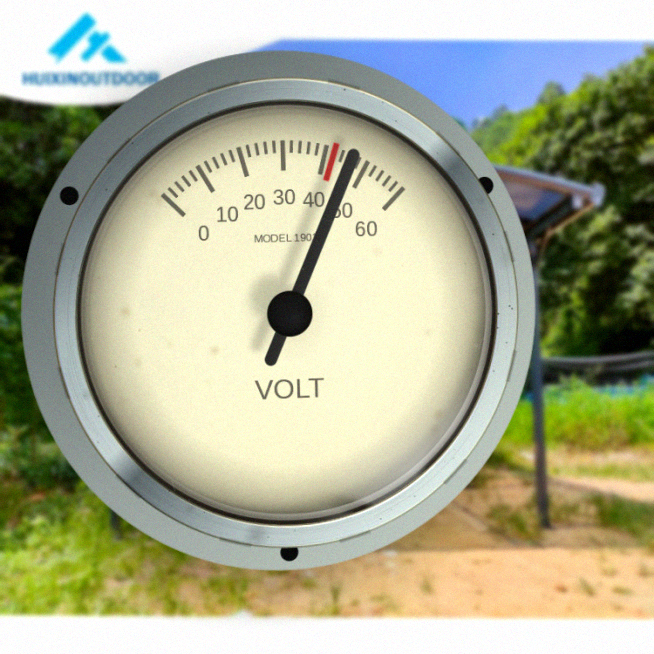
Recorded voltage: **46** V
